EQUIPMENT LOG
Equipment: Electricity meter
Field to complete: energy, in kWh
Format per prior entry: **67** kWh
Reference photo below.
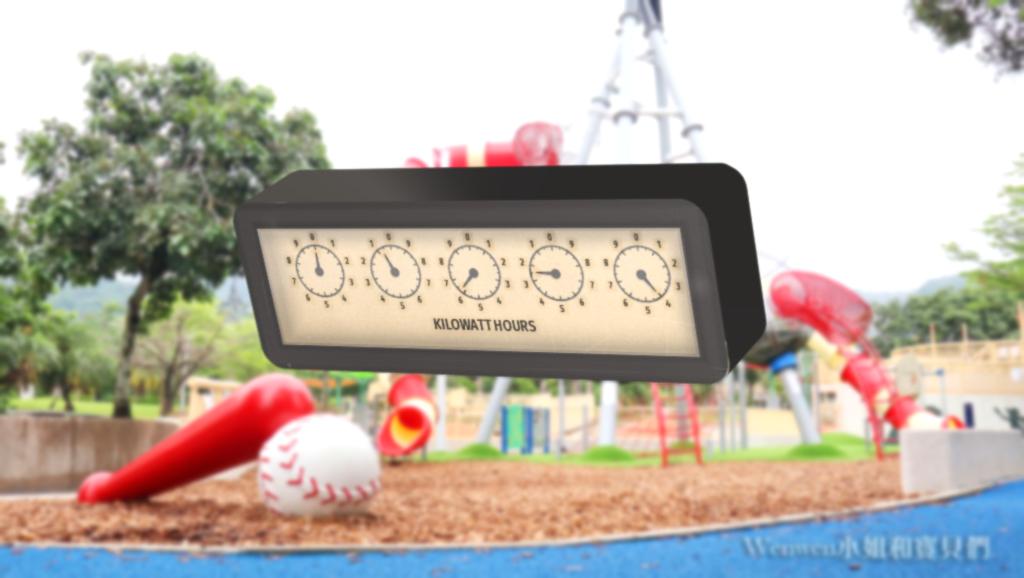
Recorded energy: **624** kWh
